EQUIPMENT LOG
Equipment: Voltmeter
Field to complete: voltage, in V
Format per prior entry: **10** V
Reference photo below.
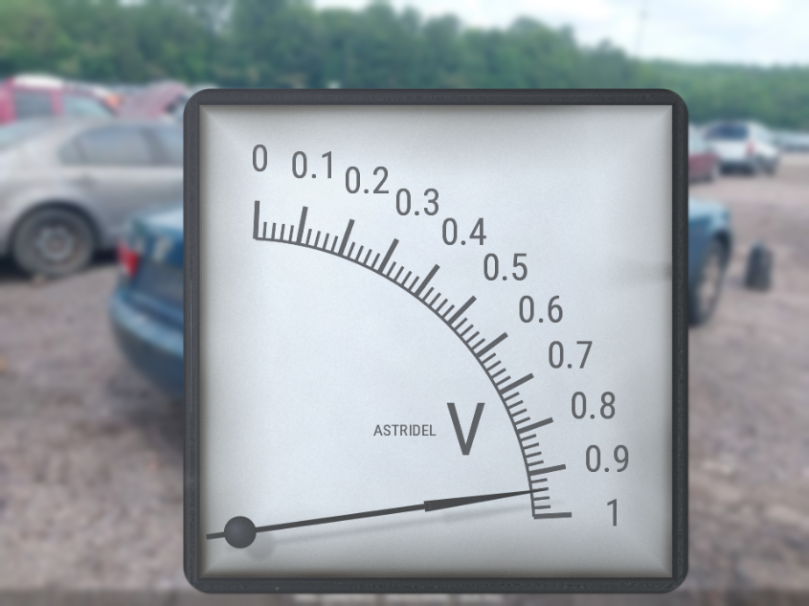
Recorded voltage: **0.94** V
